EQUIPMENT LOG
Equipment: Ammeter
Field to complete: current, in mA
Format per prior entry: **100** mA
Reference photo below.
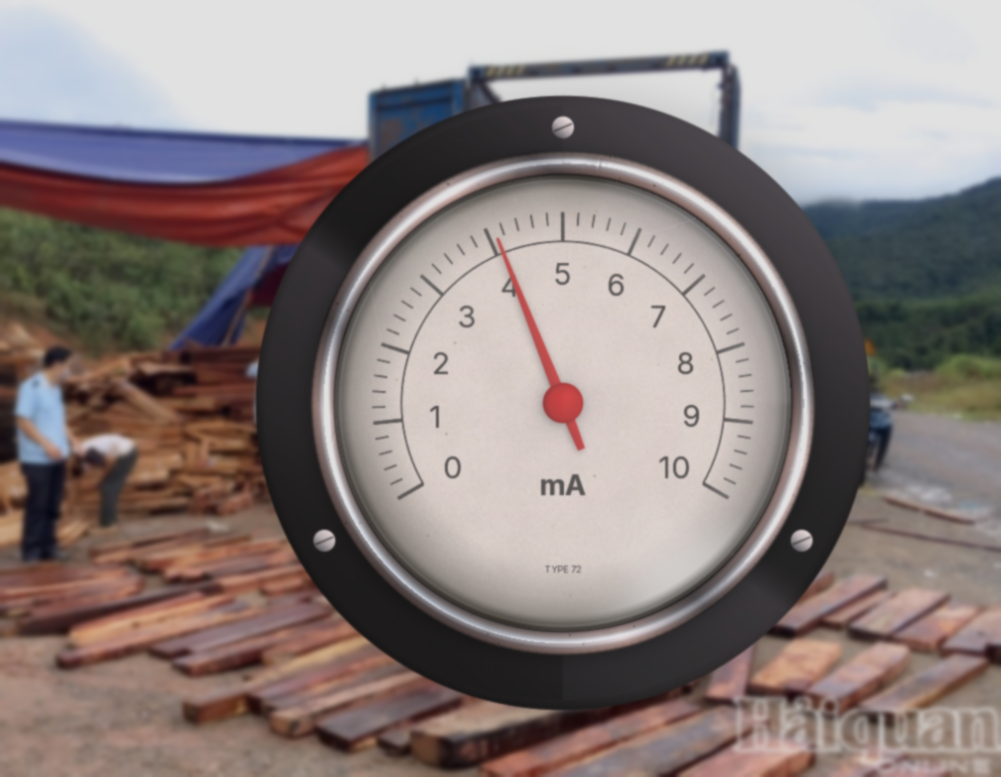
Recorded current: **4.1** mA
